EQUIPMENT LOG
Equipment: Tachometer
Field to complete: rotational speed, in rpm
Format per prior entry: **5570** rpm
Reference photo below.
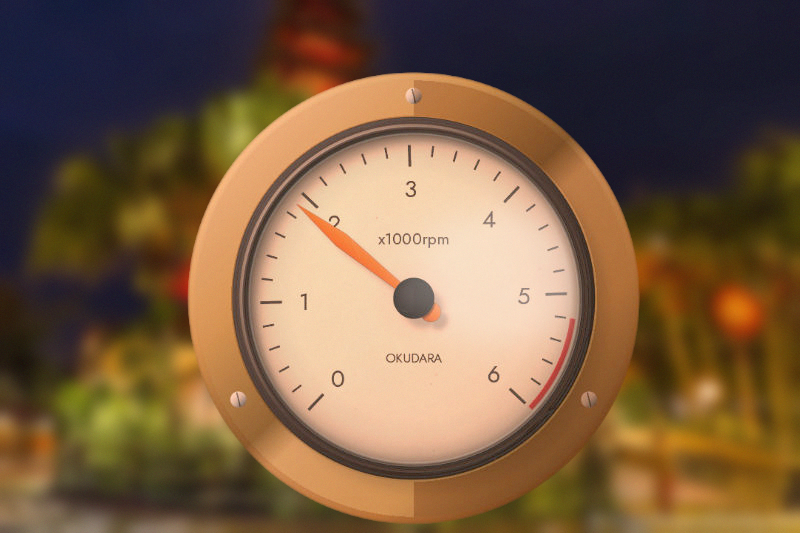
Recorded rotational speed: **1900** rpm
